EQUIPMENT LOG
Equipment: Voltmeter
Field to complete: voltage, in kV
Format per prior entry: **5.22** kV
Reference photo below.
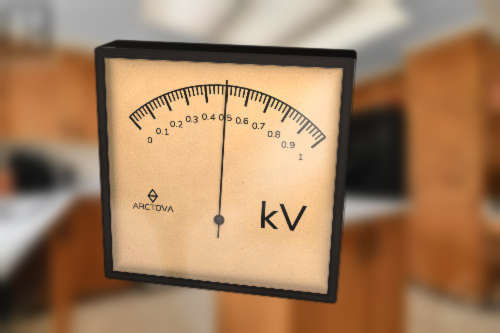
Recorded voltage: **0.5** kV
